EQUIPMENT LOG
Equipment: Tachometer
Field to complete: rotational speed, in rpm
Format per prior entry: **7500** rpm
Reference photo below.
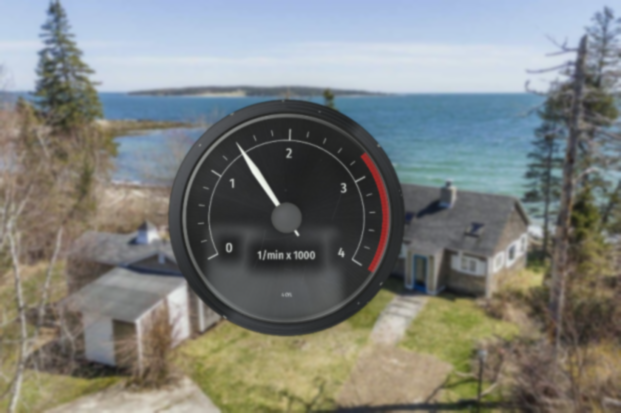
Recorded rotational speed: **1400** rpm
